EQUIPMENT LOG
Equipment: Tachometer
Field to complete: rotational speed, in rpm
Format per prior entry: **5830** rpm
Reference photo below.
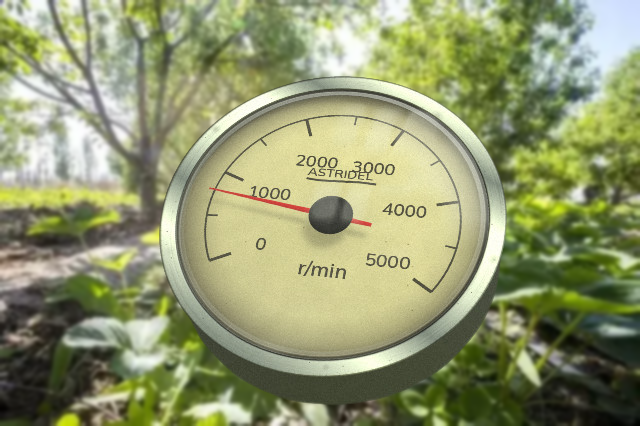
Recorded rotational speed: **750** rpm
